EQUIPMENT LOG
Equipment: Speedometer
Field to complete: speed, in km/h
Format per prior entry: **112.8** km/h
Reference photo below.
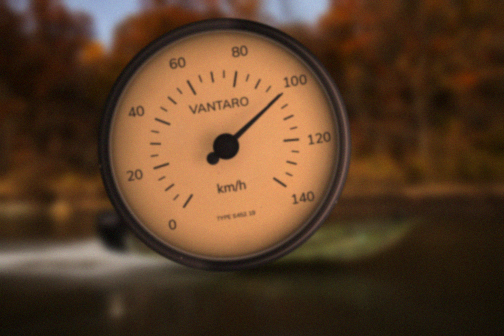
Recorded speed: **100** km/h
